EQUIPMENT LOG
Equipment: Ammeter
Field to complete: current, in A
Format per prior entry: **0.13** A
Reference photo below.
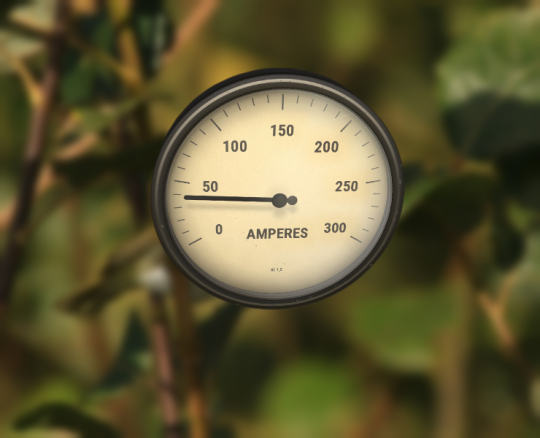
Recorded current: **40** A
